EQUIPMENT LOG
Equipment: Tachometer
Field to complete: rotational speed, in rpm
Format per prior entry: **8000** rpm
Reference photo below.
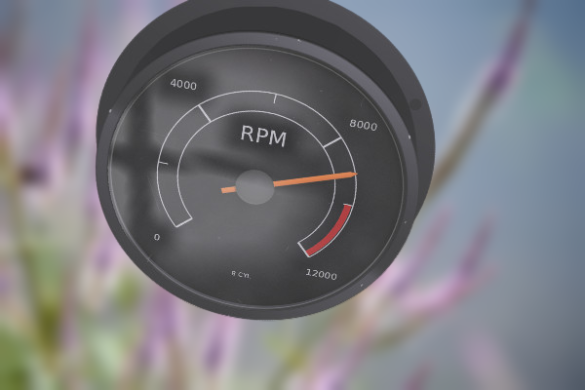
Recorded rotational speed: **9000** rpm
